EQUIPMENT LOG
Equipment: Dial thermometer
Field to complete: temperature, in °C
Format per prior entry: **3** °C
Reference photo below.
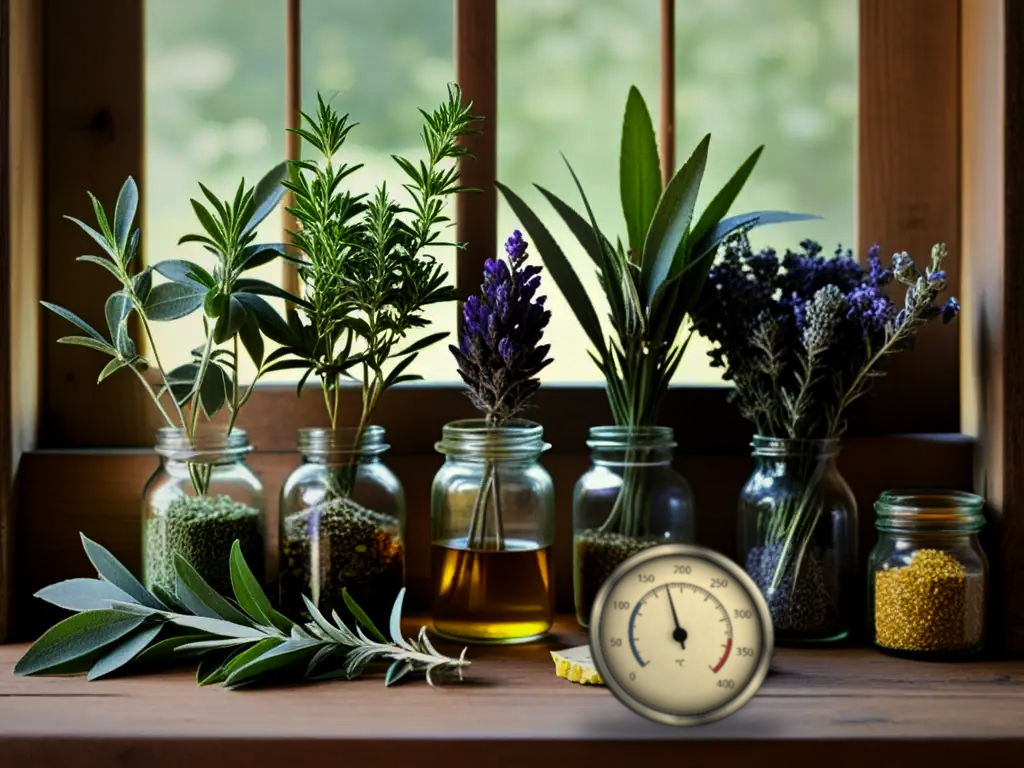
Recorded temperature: **175** °C
